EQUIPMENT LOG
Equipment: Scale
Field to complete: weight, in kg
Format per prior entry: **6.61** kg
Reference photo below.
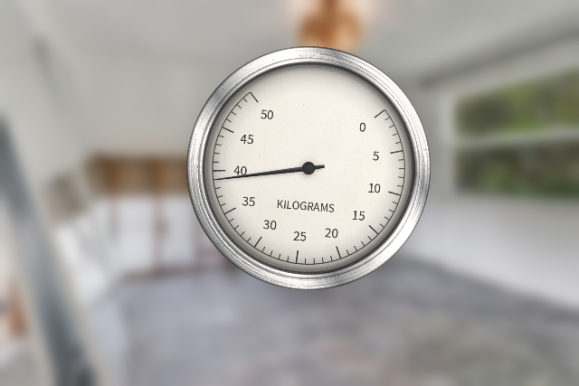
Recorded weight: **39** kg
